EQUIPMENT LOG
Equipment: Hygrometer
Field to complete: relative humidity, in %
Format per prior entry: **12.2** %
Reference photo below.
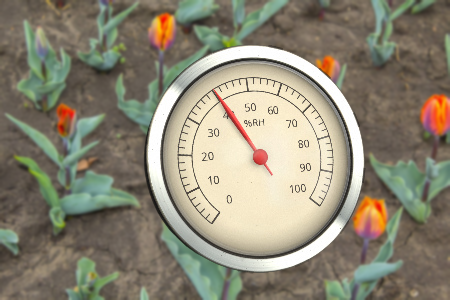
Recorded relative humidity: **40** %
